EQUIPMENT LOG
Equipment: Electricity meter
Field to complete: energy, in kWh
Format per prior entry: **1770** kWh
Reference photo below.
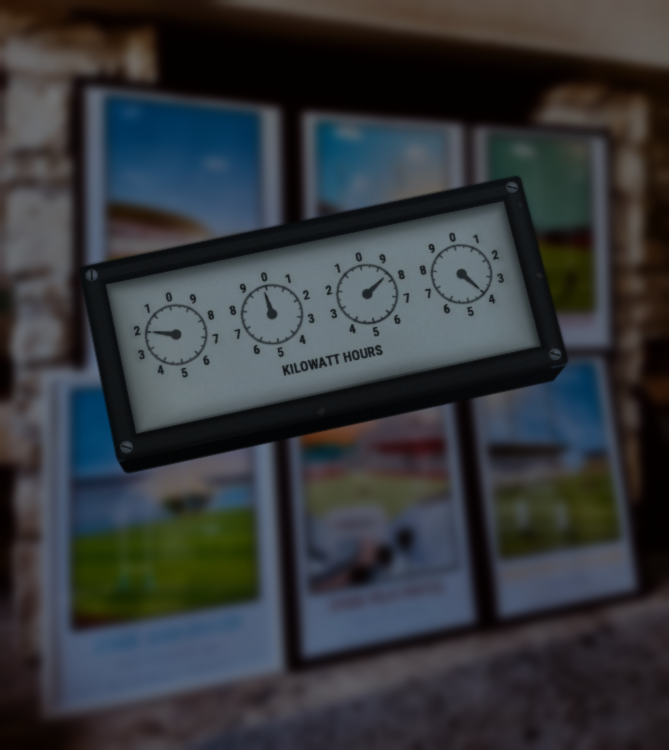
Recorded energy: **1984** kWh
